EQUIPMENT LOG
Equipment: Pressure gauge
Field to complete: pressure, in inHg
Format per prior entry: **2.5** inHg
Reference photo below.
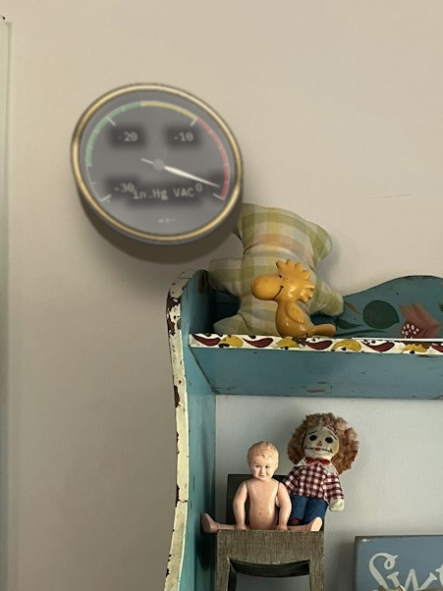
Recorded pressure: **-1** inHg
